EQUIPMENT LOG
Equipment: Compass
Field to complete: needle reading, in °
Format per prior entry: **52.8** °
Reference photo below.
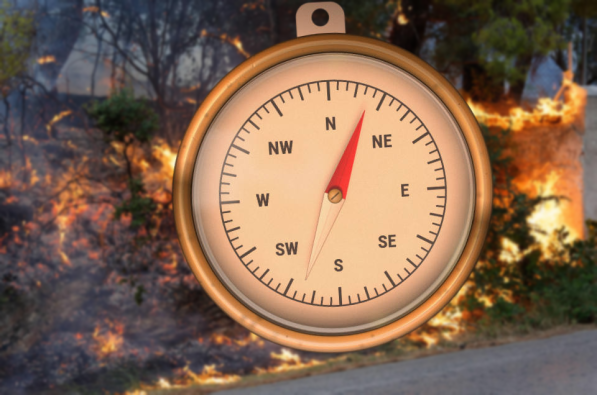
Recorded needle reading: **22.5** °
